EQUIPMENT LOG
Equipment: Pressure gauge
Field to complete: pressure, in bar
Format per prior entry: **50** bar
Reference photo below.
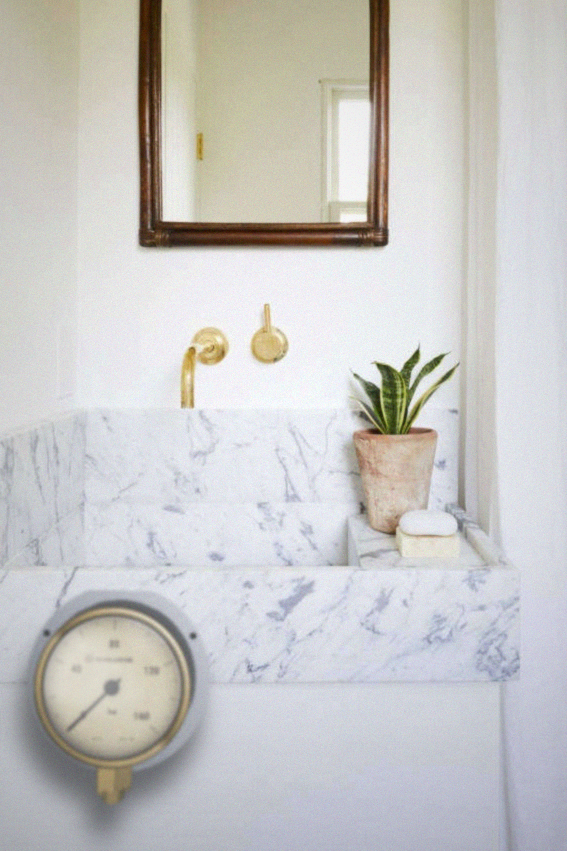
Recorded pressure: **0** bar
